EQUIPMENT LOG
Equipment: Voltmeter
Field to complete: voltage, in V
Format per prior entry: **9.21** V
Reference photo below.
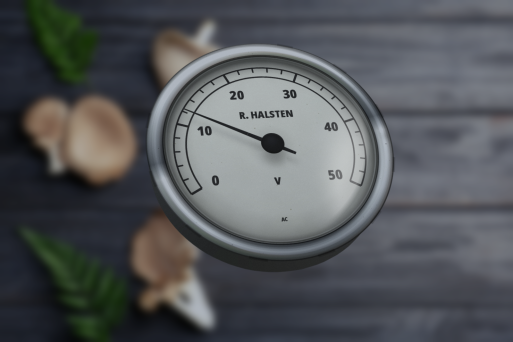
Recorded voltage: **12** V
